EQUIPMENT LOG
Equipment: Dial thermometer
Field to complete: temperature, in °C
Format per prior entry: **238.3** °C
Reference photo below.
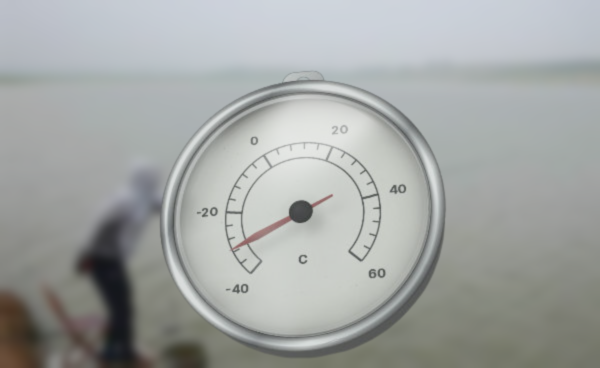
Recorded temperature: **-32** °C
